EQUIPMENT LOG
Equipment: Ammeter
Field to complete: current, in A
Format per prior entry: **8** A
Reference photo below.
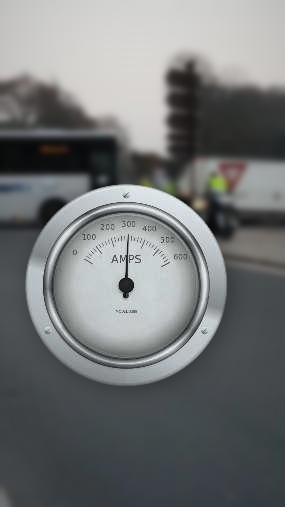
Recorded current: **300** A
